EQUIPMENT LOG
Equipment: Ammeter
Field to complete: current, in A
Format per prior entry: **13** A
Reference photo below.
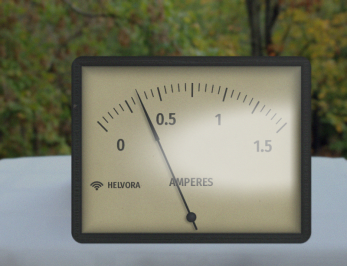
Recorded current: **0.35** A
